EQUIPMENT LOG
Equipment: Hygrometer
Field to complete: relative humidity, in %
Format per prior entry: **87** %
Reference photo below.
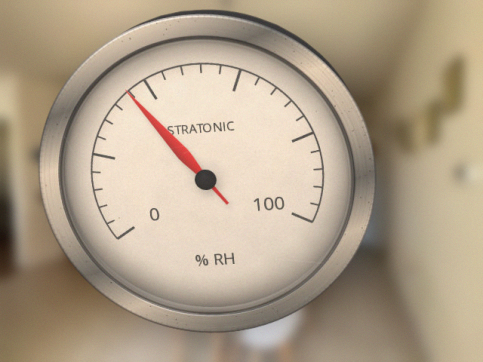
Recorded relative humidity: **36** %
